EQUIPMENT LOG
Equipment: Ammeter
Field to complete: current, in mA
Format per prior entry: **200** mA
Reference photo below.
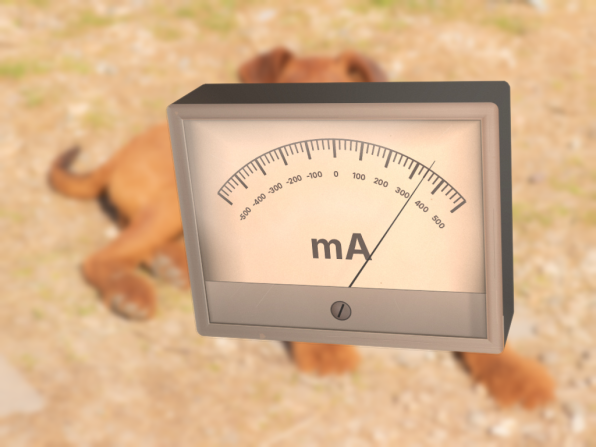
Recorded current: **340** mA
